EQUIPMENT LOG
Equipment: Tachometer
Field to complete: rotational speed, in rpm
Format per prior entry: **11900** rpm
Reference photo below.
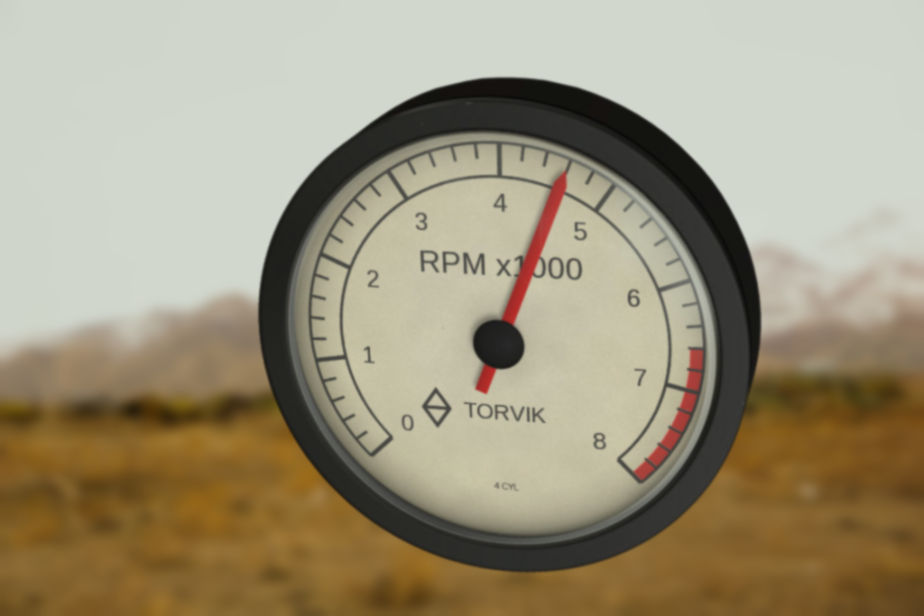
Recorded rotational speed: **4600** rpm
